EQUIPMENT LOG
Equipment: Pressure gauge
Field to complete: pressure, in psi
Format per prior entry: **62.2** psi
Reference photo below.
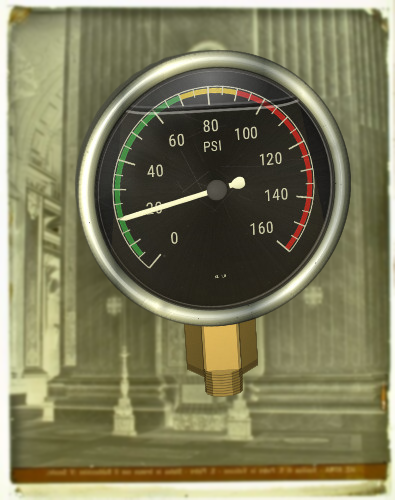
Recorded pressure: **20** psi
